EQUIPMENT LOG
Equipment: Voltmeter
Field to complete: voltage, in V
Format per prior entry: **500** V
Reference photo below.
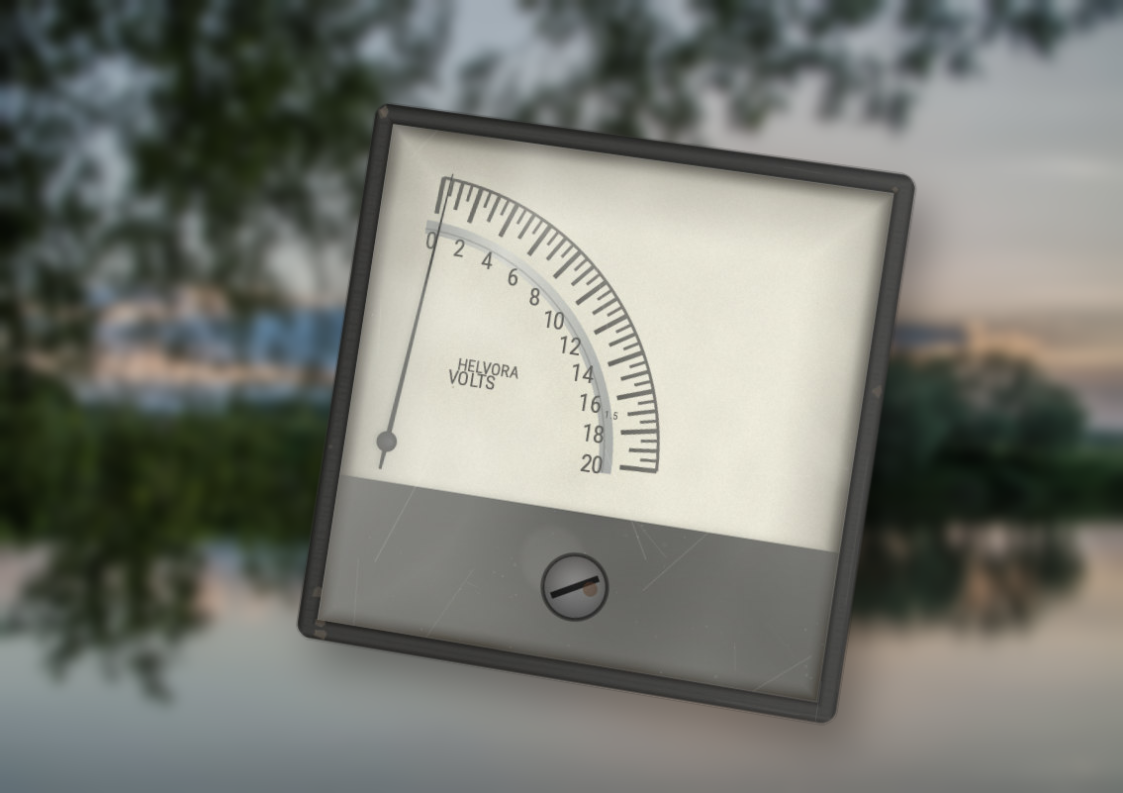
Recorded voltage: **0.5** V
